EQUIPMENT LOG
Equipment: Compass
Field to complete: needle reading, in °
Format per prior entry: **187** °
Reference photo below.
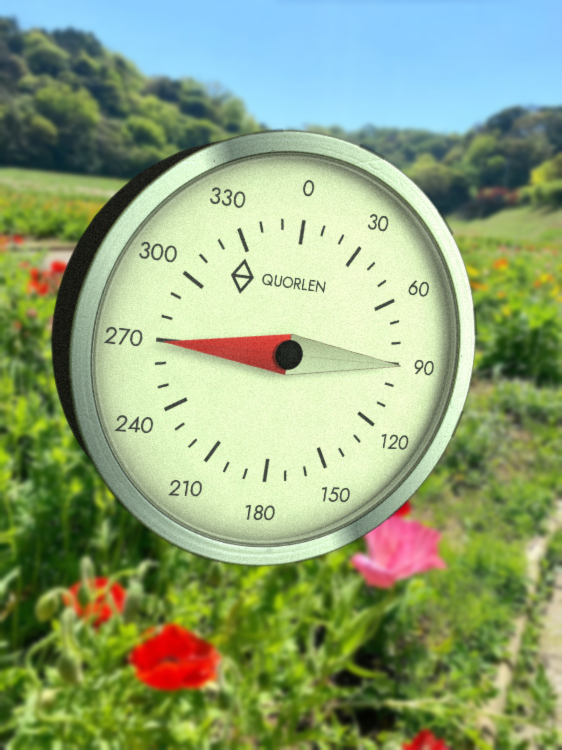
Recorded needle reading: **270** °
